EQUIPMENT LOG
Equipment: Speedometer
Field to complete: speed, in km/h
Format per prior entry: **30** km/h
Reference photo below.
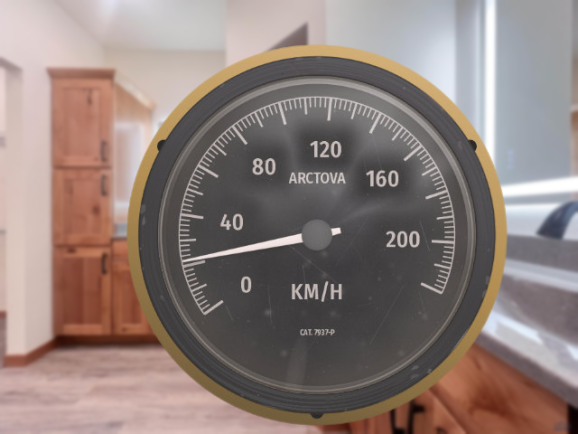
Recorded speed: **22** km/h
